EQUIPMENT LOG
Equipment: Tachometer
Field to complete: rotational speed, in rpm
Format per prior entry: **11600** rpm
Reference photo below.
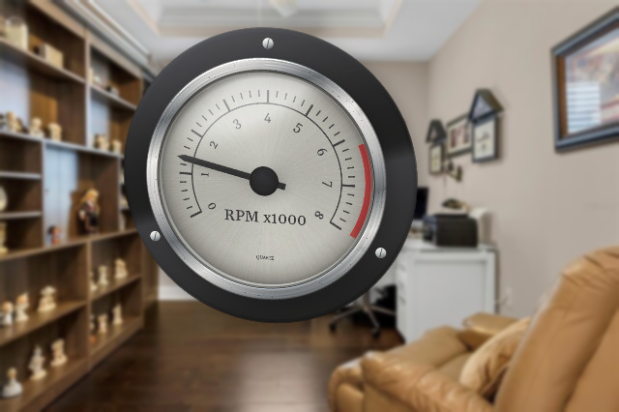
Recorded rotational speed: **1400** rpm
